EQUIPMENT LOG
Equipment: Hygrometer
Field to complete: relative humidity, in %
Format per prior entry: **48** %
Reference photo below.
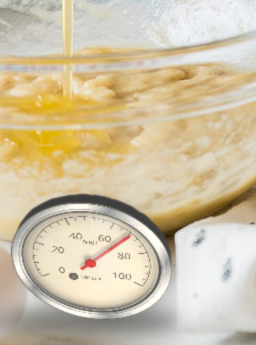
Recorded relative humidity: **68** %
